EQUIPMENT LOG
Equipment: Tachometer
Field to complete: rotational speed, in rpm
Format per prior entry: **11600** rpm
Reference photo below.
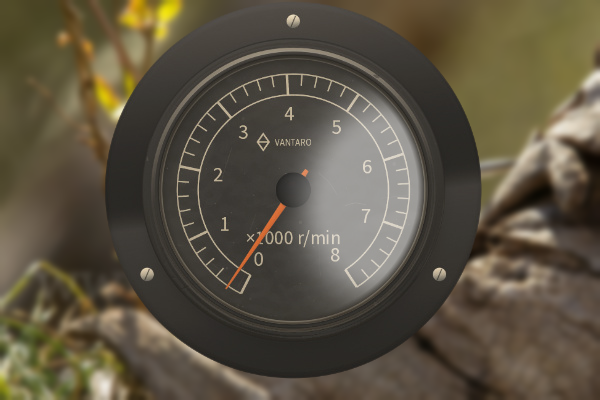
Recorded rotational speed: **200** rpm
